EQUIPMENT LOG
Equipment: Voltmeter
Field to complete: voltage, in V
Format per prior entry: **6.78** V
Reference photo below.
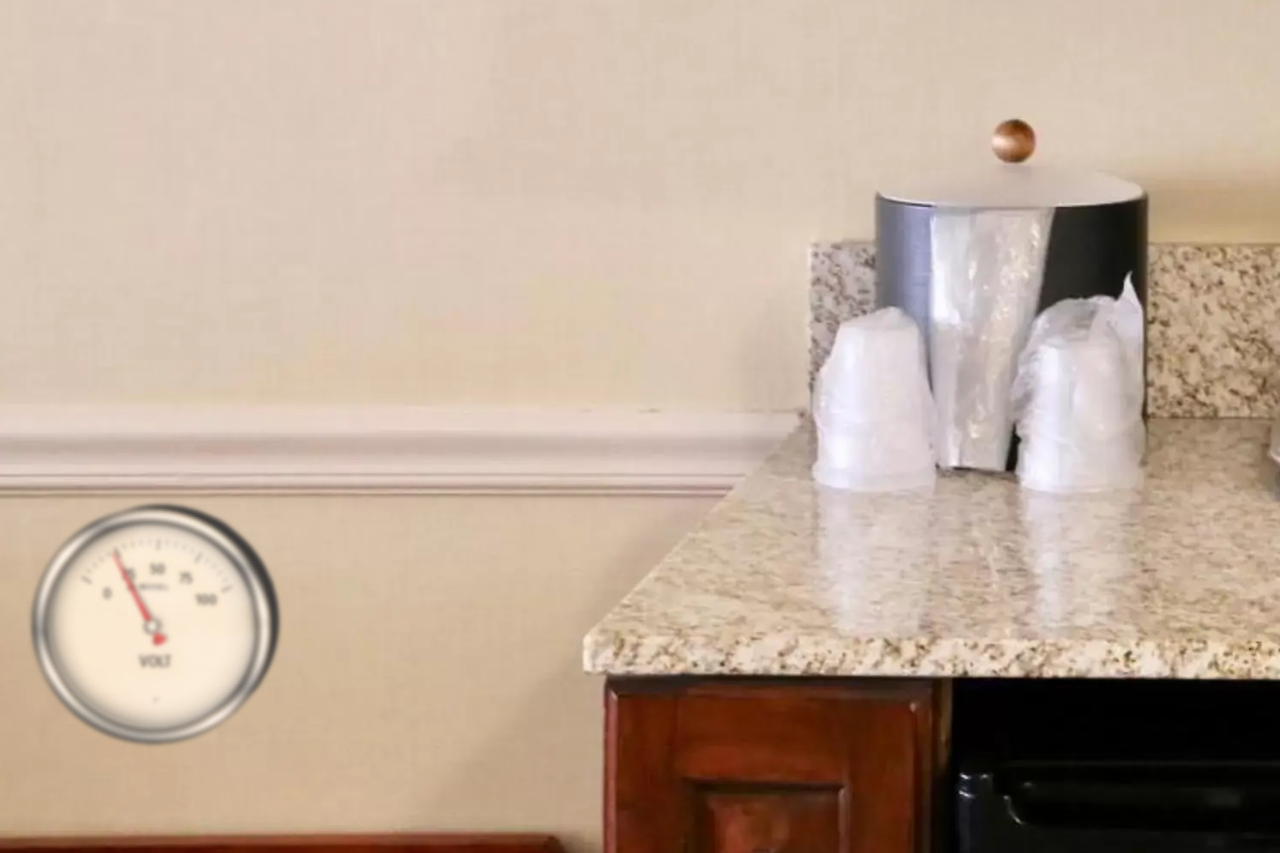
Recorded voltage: **25** V
